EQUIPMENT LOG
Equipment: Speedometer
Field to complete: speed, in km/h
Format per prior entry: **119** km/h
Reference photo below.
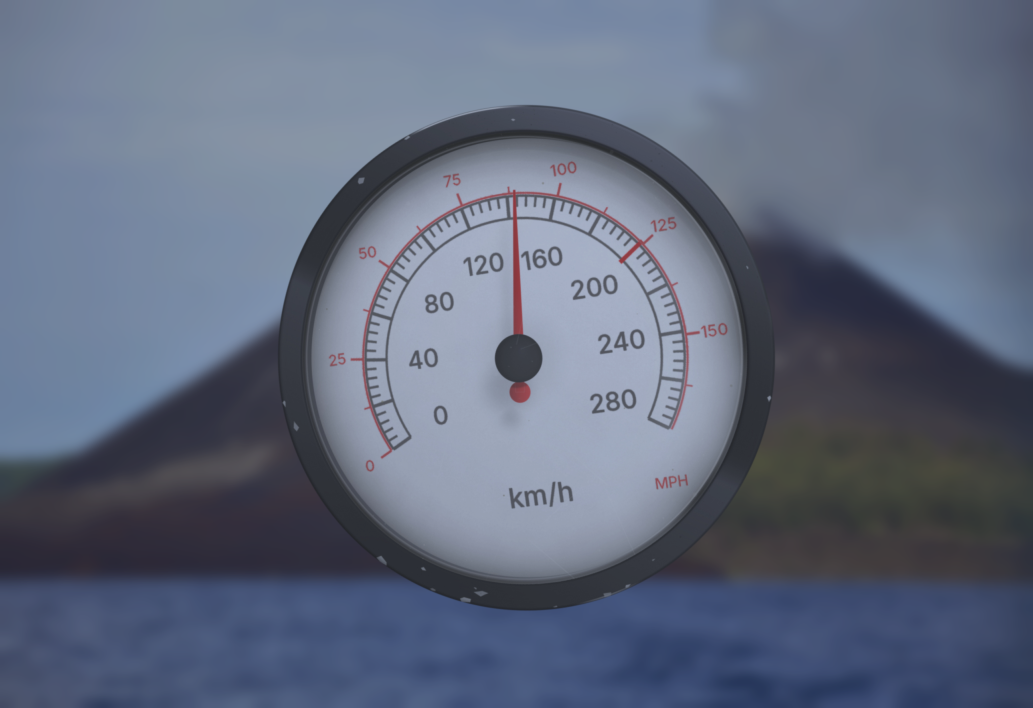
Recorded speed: **144** km/h
